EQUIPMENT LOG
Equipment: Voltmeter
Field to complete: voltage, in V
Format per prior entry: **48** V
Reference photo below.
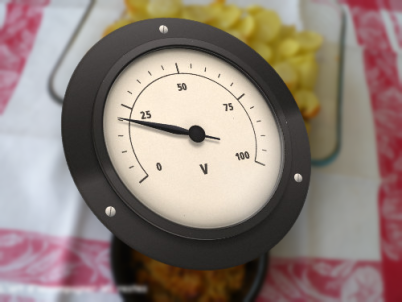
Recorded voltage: **20** V
